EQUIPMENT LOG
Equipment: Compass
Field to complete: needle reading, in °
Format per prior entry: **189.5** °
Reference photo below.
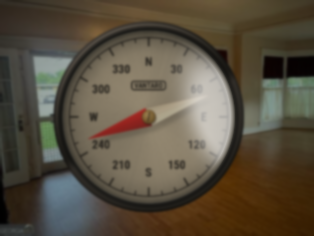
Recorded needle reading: **250** °
